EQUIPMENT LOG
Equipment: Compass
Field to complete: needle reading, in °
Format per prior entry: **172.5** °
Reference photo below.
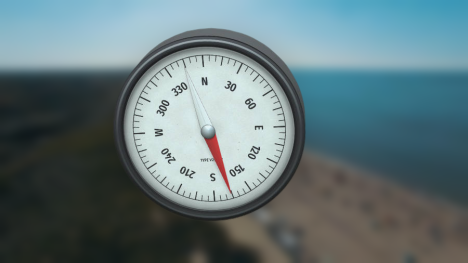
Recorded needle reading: **165** °
